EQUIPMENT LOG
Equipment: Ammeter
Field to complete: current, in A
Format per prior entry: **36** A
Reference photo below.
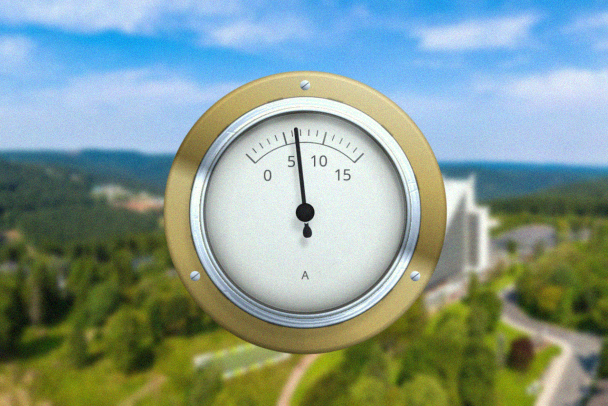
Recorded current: **6.5** A
